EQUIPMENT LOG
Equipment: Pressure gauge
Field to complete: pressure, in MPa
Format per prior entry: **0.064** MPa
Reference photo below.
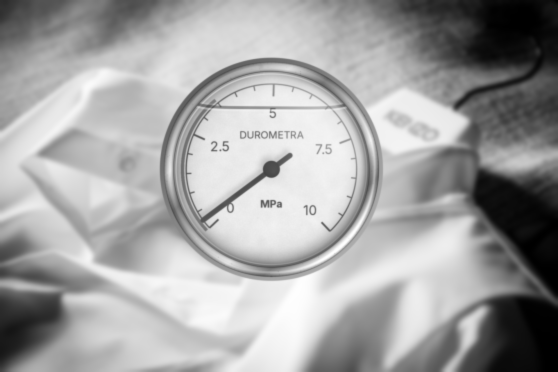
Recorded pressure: **0.25** MPa
